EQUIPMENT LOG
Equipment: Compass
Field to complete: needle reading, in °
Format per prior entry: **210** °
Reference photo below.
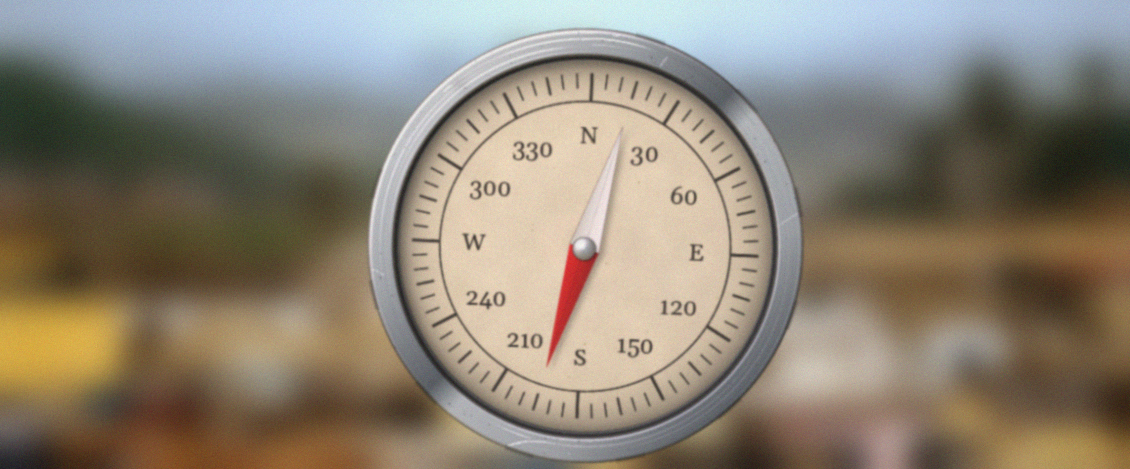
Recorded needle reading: **195** °
